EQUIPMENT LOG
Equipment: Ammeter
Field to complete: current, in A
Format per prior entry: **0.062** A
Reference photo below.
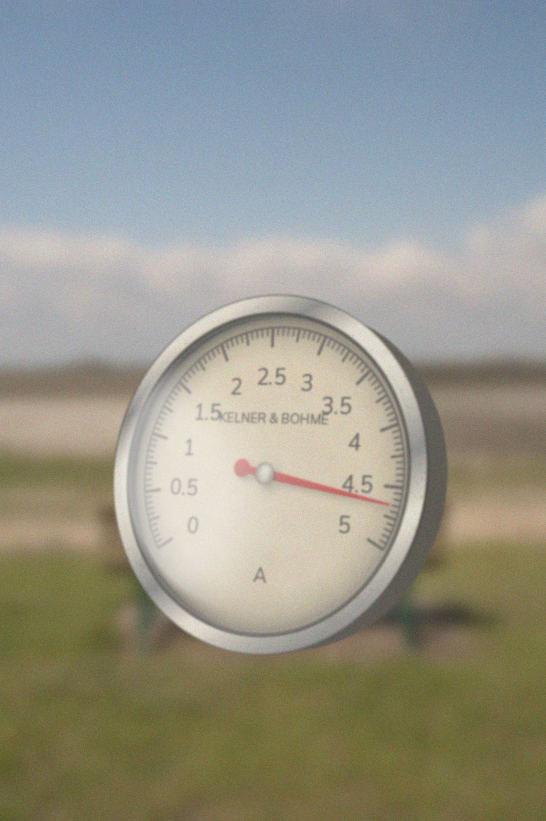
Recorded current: **4.65** A
